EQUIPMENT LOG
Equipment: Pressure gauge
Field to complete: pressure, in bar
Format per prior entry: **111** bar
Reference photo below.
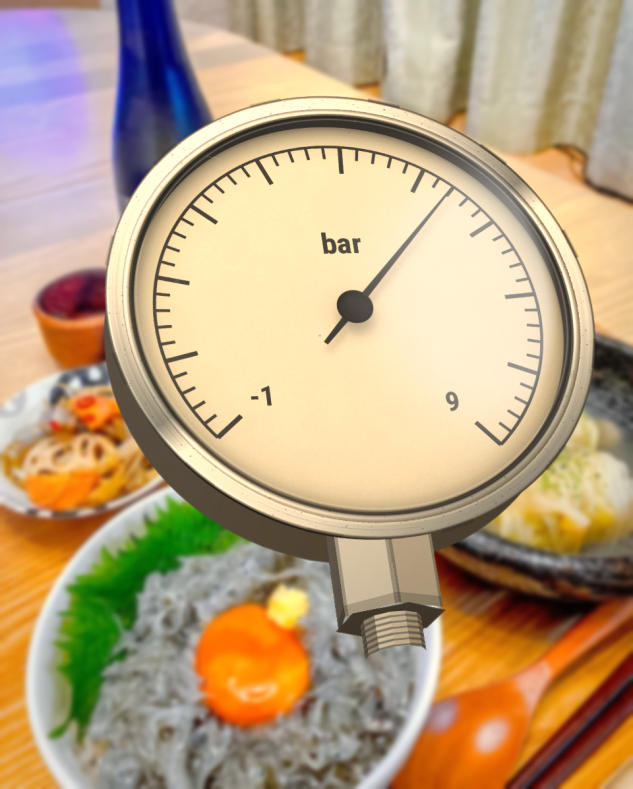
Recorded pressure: **5.4** bar
